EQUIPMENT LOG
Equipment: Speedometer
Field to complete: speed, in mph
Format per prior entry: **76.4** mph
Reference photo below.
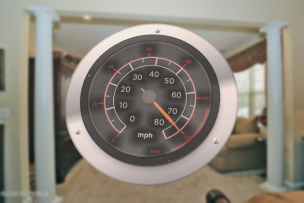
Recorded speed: **75** mph
